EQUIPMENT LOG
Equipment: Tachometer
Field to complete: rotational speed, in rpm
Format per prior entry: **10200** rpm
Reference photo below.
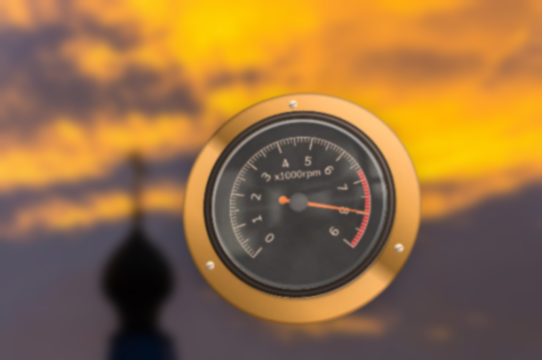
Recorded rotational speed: **8000** rpm
